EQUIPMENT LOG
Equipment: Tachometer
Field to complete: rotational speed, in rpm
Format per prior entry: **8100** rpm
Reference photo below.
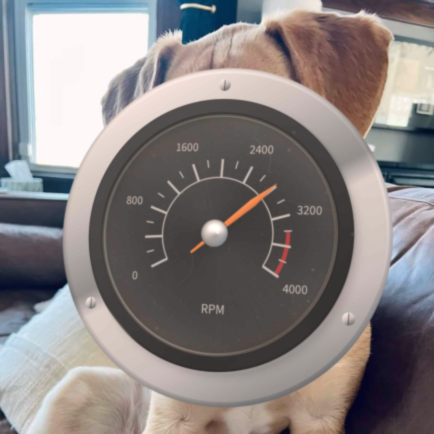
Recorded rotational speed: **2800** rpm
